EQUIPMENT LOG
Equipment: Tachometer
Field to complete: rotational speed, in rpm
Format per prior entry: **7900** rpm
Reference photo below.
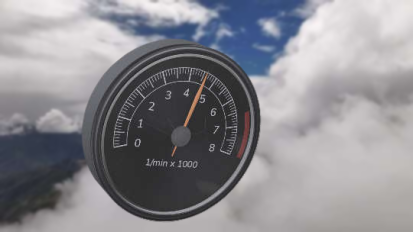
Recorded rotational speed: **4500** rpm
